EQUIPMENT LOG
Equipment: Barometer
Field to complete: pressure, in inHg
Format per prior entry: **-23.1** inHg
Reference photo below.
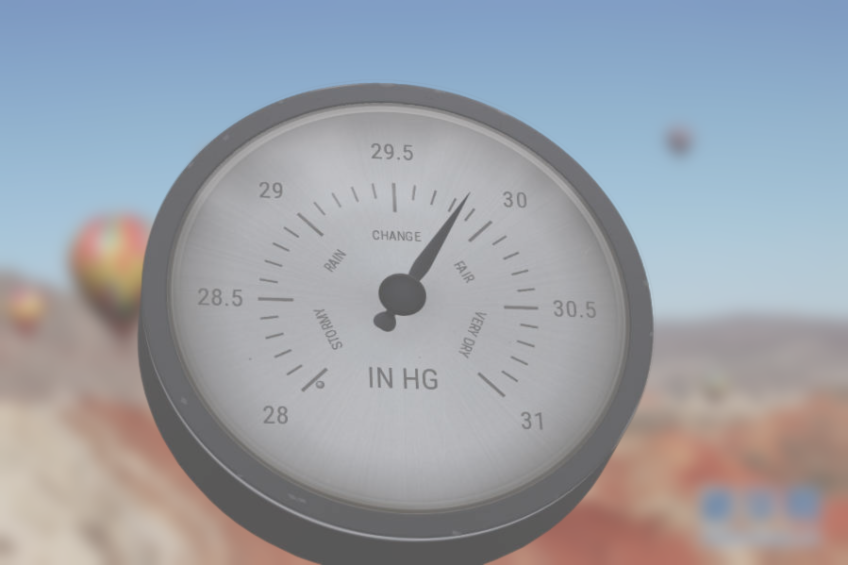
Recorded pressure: **29.85** inHg
